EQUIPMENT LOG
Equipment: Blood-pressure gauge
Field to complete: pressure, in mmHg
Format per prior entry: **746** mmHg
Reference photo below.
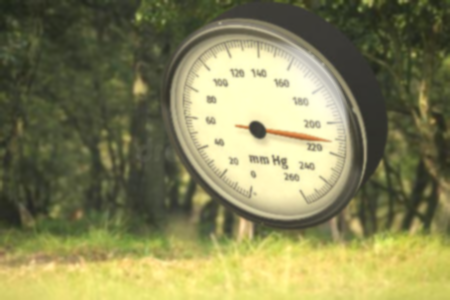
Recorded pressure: **210** mmHg
